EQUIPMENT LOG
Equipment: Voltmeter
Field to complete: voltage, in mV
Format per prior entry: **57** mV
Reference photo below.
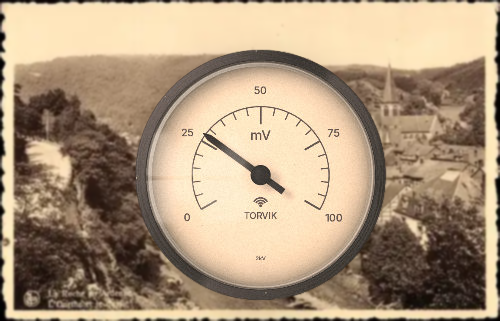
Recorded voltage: **27.5** mV
